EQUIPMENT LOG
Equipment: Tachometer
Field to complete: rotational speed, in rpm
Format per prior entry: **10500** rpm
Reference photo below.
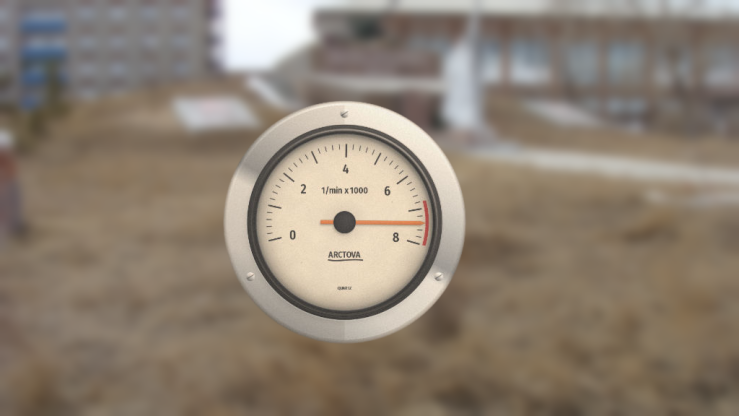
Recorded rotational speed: **7400** rpm
